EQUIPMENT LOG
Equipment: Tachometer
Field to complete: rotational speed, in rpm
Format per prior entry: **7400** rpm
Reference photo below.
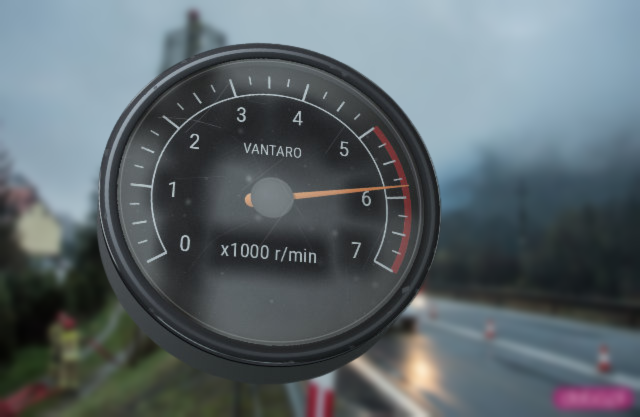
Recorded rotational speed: **5875** rpm
